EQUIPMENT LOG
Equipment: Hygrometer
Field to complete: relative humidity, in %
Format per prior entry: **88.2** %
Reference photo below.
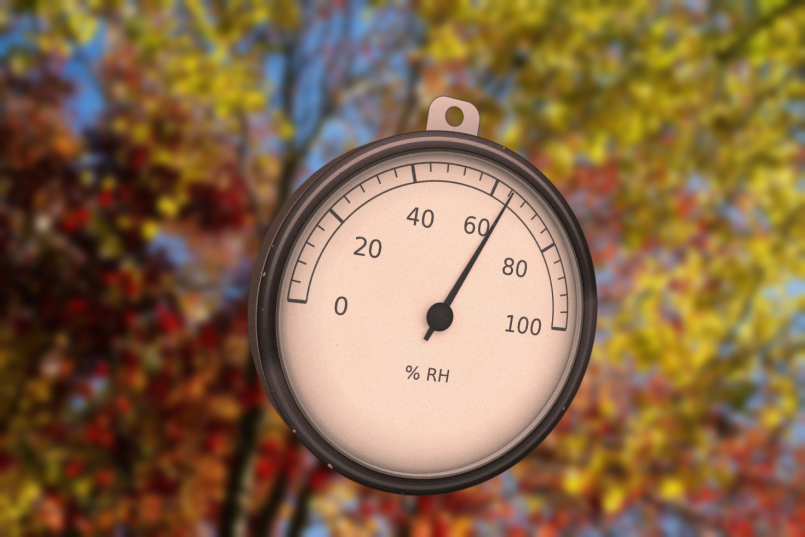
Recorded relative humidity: **64** %
